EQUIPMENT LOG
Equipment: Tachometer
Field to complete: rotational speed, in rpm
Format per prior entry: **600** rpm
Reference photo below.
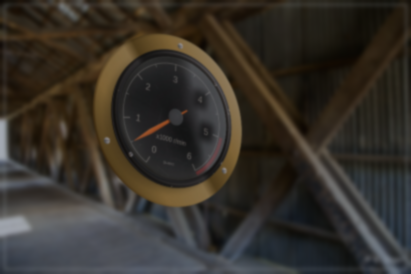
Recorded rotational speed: **500** rpm
